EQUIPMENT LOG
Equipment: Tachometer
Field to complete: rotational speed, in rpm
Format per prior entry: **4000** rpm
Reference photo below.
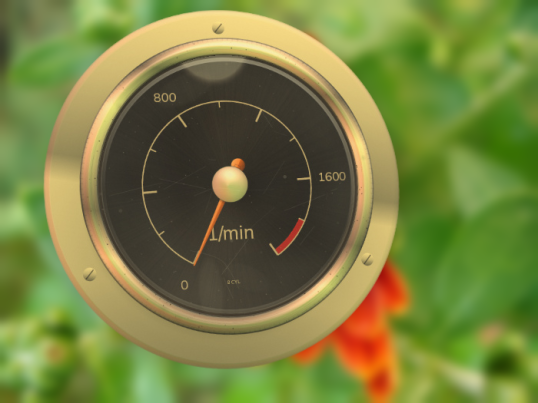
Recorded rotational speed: **0** rpm
